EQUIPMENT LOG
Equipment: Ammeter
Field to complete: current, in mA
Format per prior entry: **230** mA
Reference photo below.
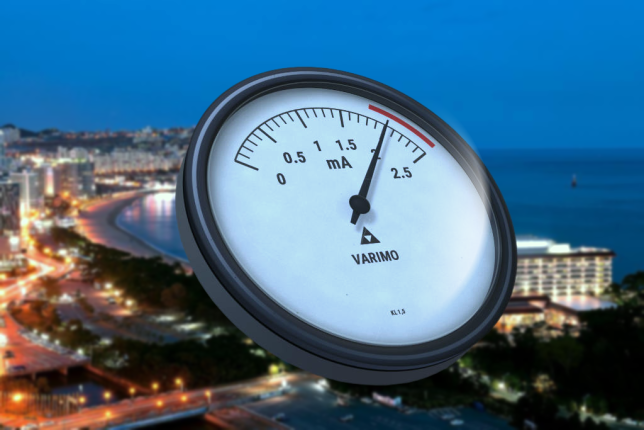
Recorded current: **2** mA
